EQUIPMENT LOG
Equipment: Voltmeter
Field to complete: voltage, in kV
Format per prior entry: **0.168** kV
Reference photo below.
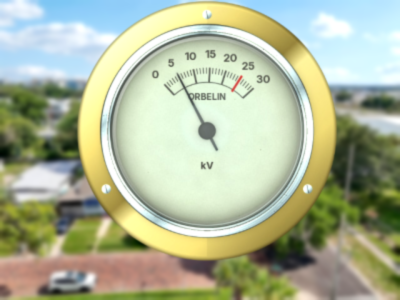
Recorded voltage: **5** kV
